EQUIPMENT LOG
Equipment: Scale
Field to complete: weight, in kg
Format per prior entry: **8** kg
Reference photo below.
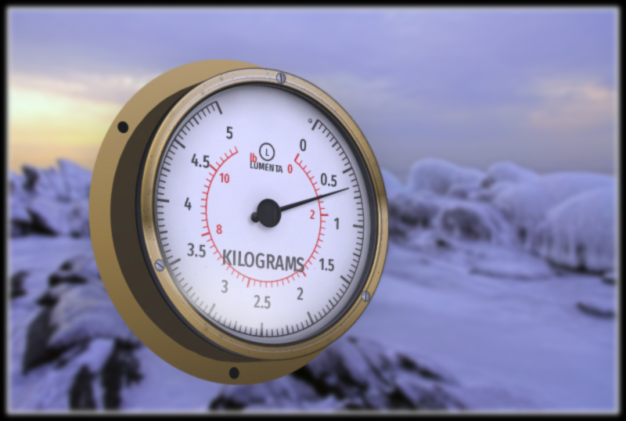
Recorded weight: **0.65** kg
